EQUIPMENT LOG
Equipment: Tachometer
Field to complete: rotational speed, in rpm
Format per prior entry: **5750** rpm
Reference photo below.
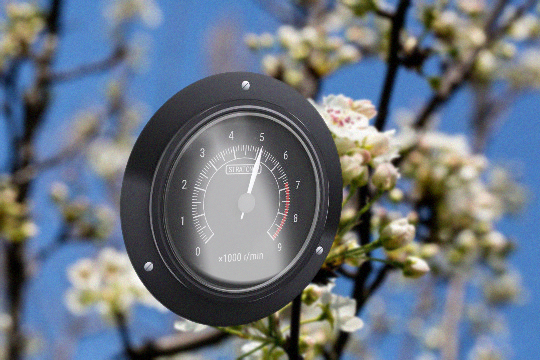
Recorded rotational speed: **5000** rpm
